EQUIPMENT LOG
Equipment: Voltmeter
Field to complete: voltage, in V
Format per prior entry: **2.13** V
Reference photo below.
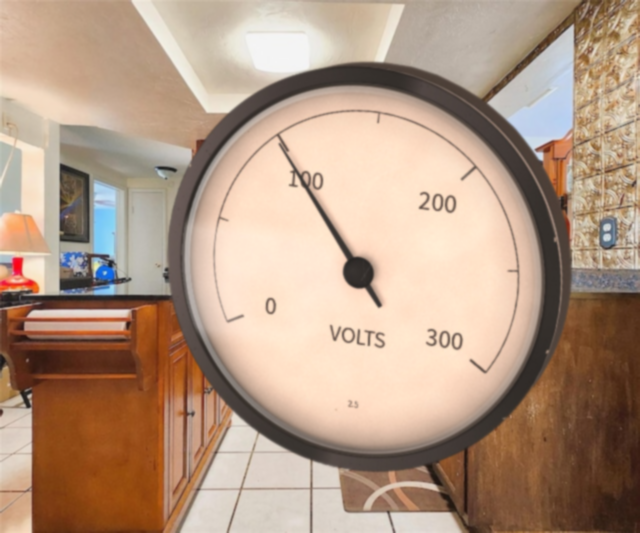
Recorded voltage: **100** V
